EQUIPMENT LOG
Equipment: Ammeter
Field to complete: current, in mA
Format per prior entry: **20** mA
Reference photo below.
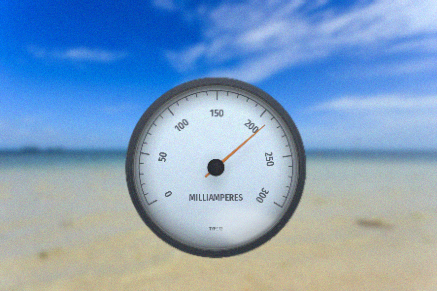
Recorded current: **210** mA
